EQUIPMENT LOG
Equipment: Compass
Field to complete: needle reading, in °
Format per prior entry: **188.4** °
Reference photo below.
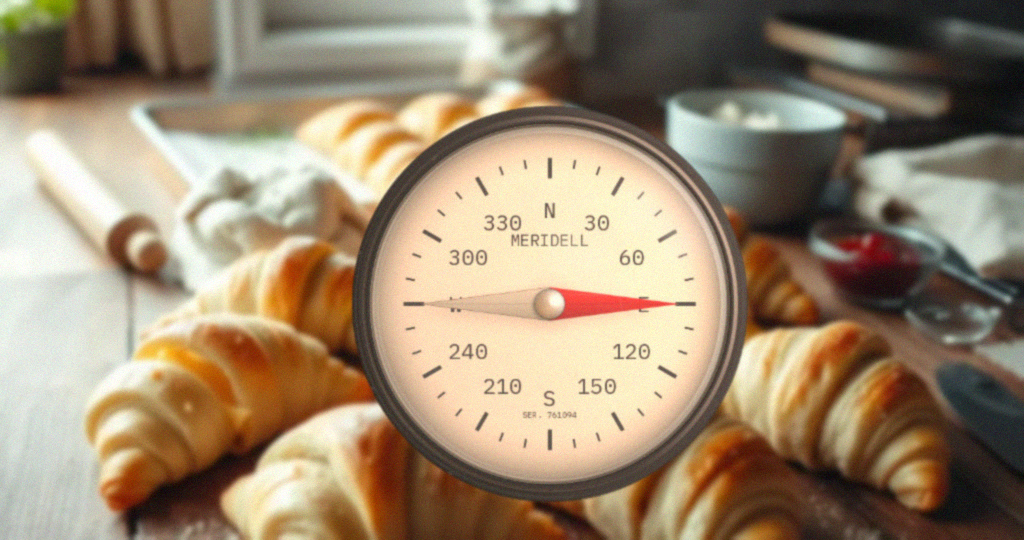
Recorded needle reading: **90** °
